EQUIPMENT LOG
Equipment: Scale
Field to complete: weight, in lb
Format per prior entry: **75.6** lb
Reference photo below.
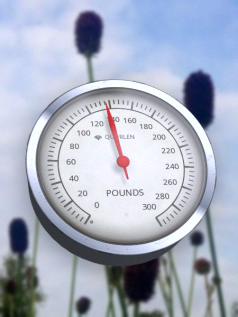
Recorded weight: **136** lb
